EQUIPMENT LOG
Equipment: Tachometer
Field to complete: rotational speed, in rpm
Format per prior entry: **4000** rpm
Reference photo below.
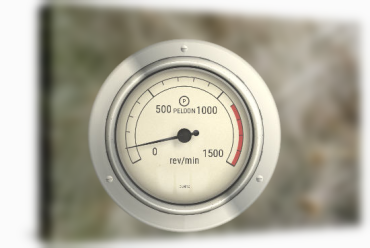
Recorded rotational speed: **100** rpm
